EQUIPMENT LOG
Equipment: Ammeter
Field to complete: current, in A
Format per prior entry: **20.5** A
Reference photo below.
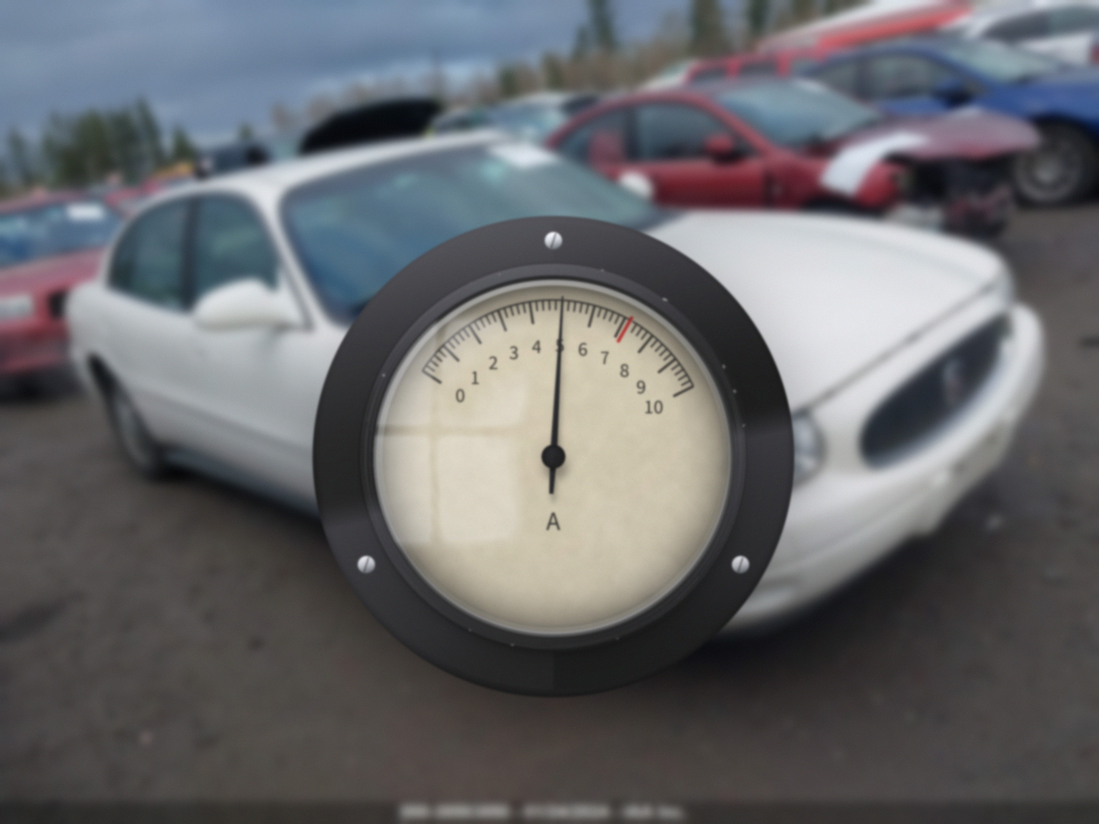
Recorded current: **5** A
